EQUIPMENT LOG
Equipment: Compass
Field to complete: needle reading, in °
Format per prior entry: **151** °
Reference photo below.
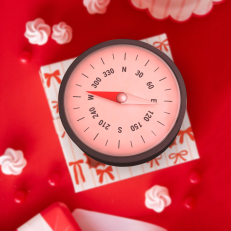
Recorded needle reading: **277.5** °
